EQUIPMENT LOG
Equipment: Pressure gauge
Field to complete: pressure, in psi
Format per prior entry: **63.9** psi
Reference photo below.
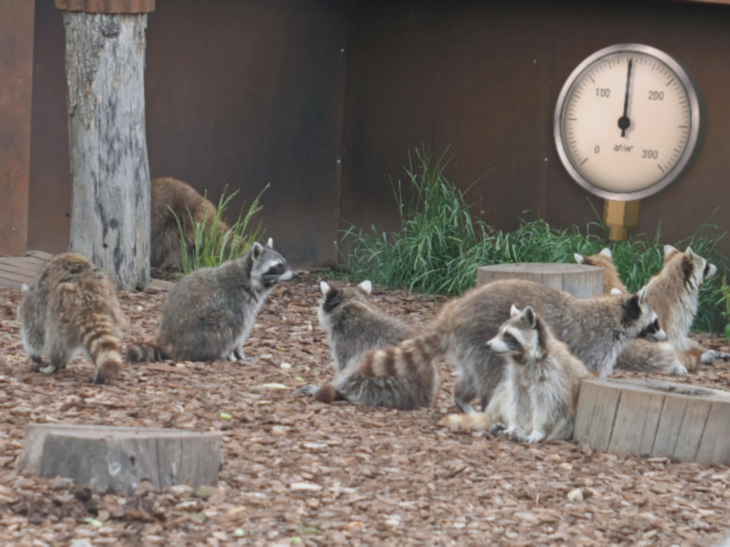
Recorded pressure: **150** psi
